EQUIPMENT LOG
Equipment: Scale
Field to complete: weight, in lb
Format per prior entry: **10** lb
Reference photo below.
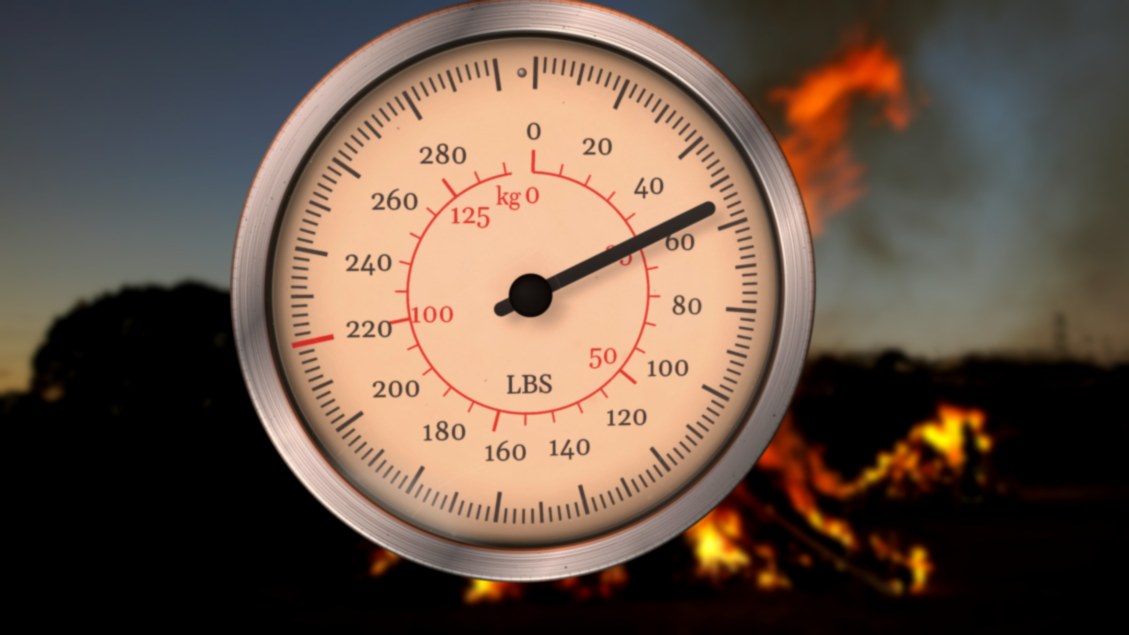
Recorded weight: **54** lb
